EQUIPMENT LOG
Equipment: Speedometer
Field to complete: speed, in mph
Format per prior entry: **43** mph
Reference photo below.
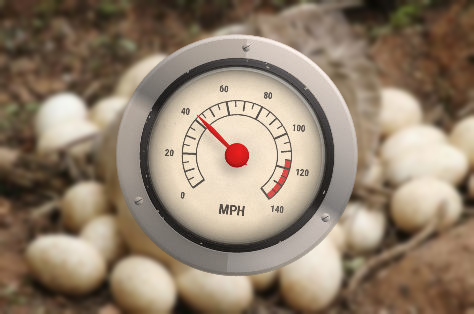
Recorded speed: **42.5** mph
